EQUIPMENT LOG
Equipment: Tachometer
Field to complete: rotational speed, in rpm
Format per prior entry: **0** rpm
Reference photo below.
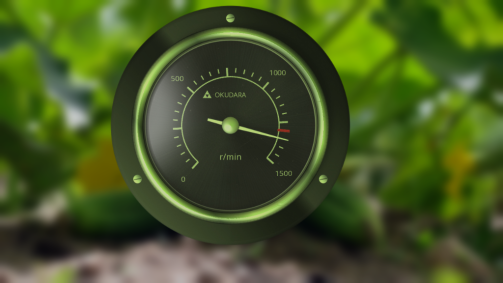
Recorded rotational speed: **1350** rpm
